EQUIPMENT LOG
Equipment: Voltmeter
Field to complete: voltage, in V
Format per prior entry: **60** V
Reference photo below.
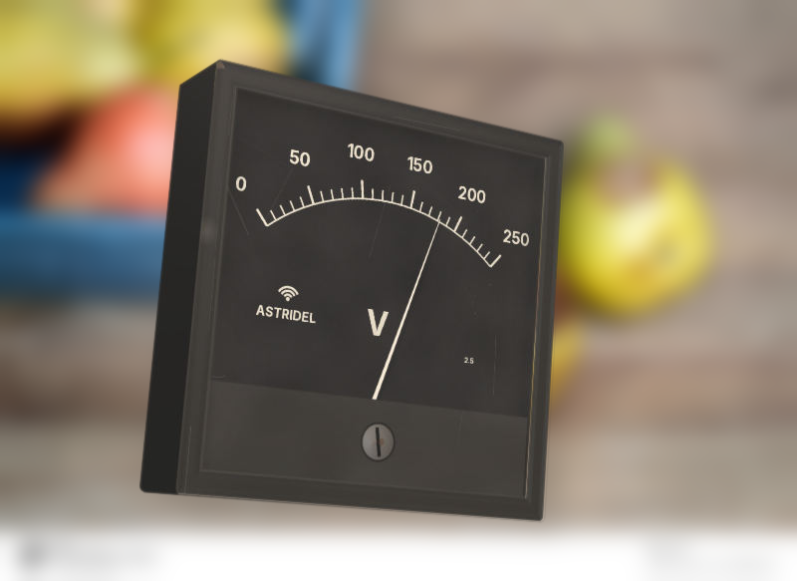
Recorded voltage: **180** V
